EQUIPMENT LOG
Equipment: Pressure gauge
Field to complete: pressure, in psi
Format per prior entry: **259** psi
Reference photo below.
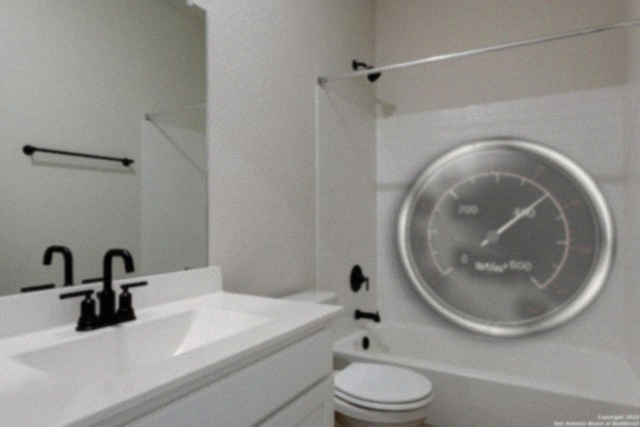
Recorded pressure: **400** psi
